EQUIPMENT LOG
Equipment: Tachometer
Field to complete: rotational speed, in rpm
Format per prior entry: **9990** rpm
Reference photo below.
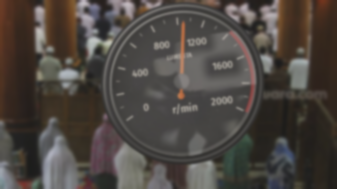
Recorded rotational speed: **1050** rpm
